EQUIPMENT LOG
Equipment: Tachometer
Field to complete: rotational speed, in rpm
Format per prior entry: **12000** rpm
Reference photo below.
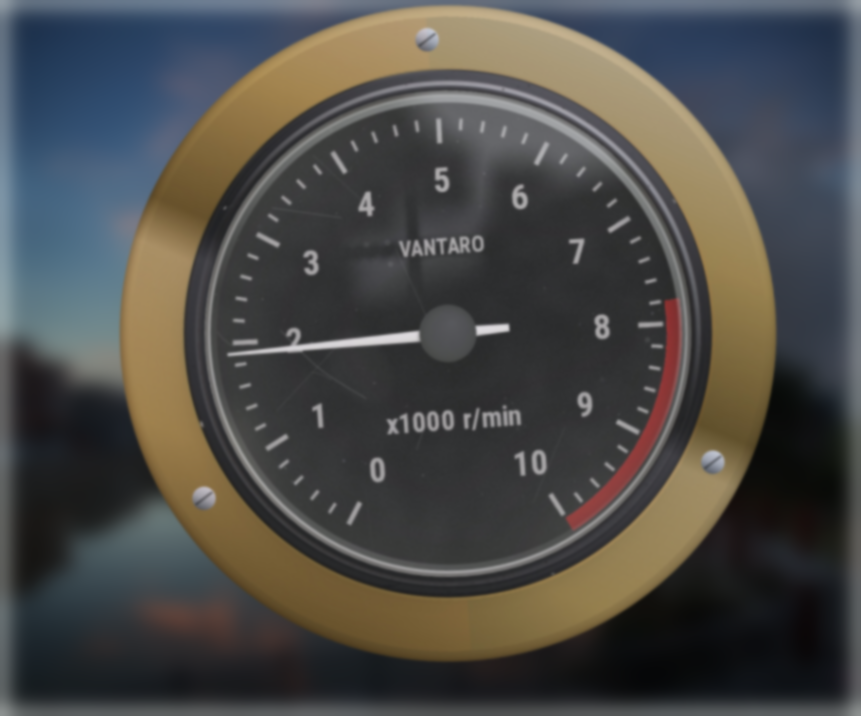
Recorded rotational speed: **1900** rpm
